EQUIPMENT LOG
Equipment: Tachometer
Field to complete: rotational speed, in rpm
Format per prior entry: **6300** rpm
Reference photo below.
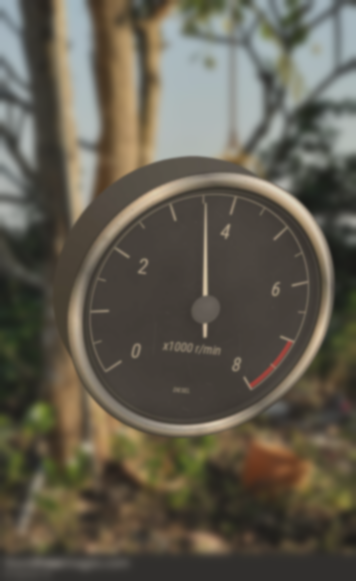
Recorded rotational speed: **3500** rpm
